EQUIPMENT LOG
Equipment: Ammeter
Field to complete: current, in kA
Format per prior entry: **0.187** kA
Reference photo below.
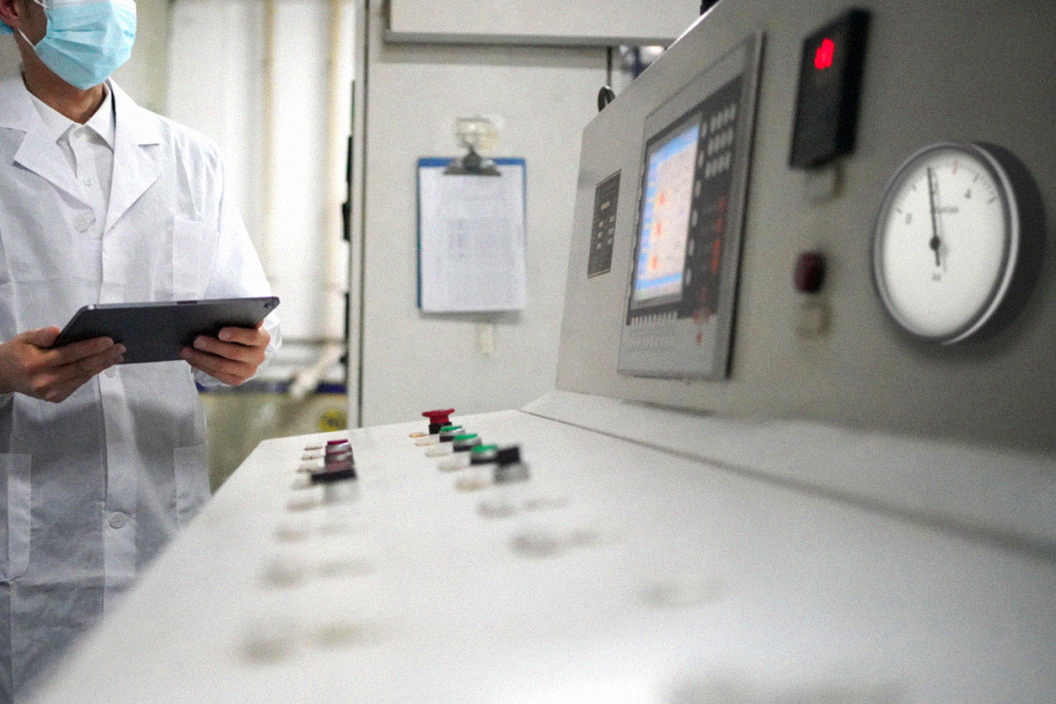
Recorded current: **2** kA
